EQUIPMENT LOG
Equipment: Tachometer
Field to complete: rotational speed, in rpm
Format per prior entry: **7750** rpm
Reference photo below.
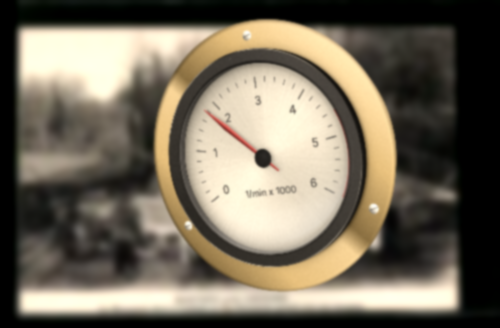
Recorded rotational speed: **1800** rpm
